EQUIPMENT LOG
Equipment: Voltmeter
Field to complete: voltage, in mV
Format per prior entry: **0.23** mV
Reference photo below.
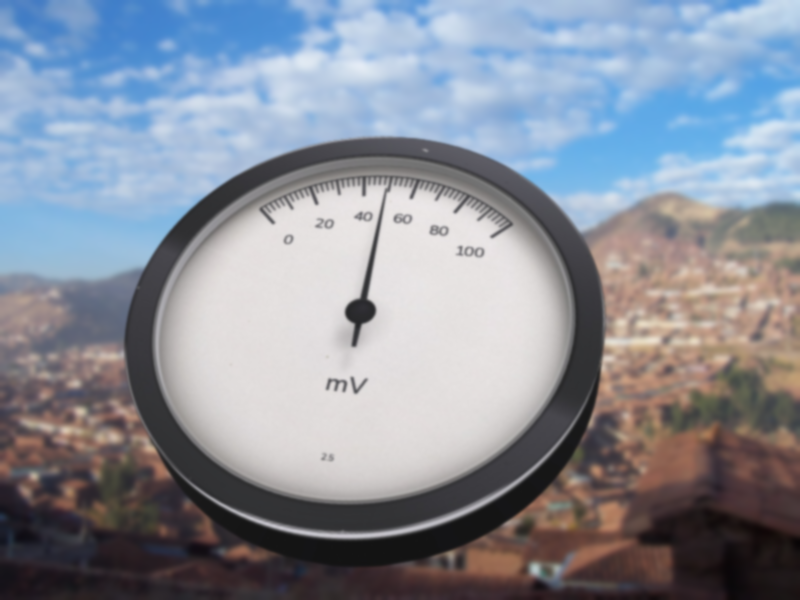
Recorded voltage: **50** mV
